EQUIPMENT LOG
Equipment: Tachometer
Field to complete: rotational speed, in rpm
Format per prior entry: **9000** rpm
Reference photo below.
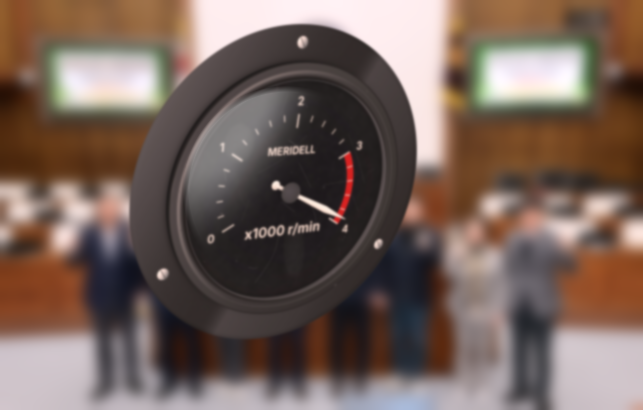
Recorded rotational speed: **3900** rpm
